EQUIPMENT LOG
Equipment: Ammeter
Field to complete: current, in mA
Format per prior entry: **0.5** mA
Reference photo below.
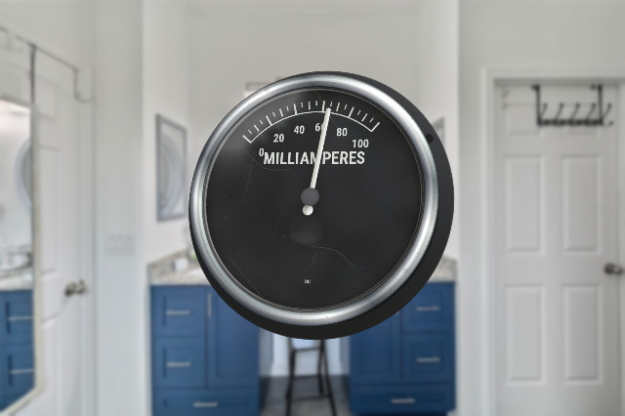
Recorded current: **65** mA
